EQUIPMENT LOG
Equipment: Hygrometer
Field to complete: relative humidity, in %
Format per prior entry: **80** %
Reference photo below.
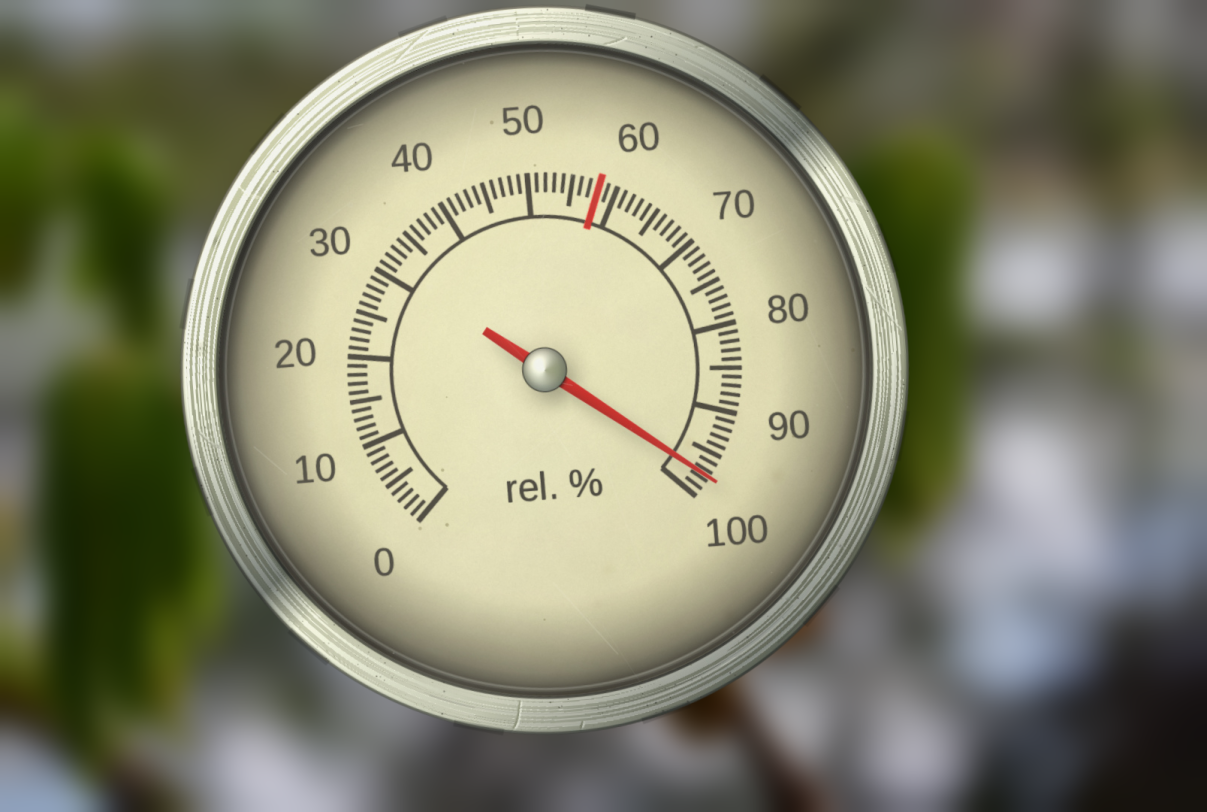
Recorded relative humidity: **97.5** %
